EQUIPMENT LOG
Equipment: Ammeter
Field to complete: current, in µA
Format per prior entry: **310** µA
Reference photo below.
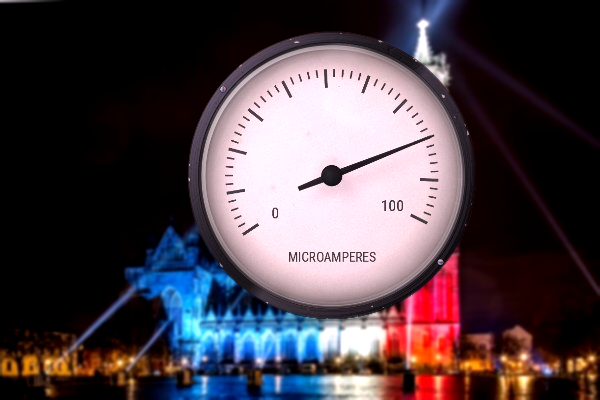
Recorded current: **80** µA
